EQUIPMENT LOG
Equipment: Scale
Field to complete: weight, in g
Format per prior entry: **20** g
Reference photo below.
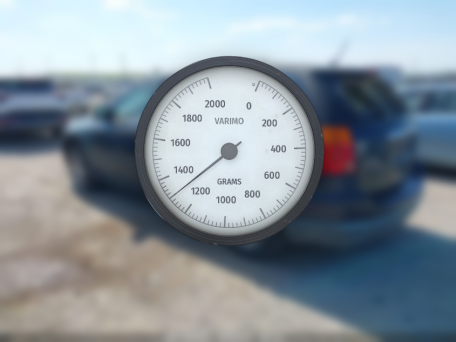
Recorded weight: **1300** g
